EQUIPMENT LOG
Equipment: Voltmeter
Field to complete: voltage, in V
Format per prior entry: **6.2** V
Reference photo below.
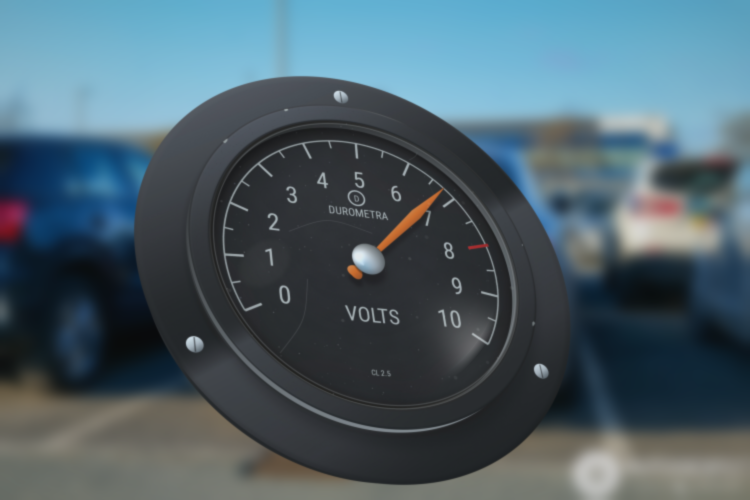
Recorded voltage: **6.75** V
